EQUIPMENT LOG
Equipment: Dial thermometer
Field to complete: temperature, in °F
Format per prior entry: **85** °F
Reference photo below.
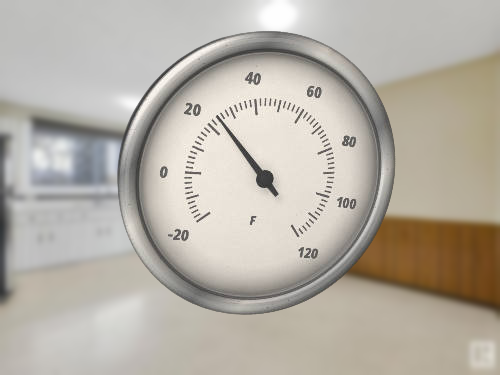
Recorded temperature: **24** °F
